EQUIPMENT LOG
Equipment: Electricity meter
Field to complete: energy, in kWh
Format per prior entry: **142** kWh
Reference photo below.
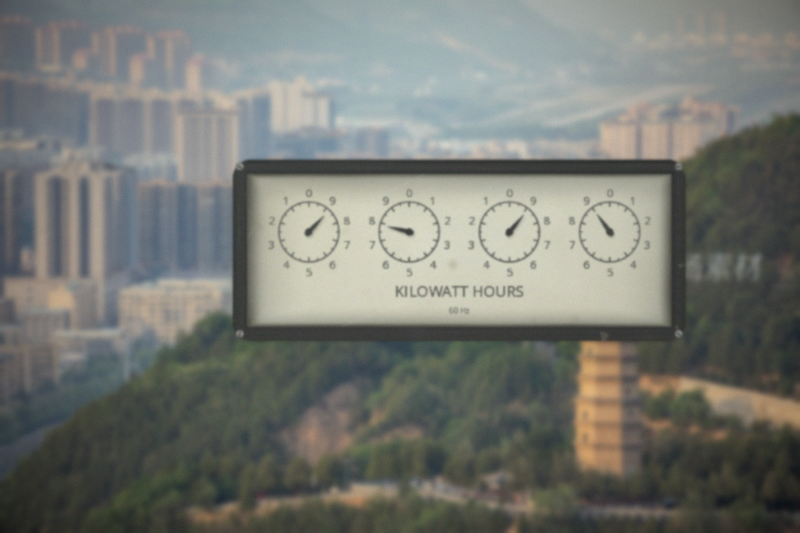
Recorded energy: **8789** kWh
